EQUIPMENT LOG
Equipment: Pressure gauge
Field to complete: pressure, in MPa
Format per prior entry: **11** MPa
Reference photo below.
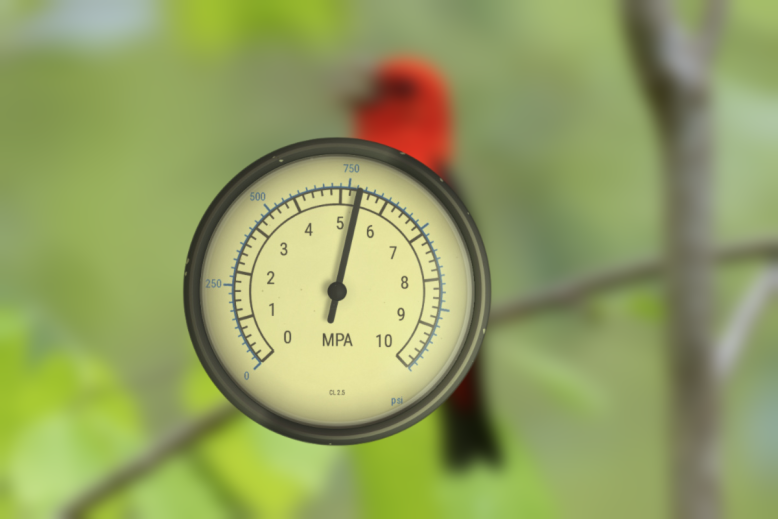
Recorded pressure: **5.4** MPa
